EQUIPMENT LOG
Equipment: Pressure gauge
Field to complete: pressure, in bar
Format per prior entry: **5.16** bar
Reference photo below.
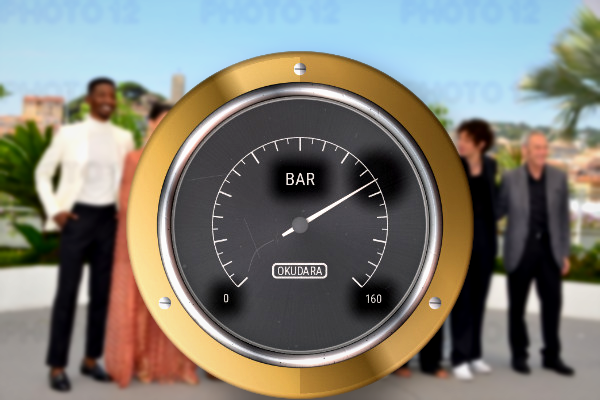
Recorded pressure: **115** bar
